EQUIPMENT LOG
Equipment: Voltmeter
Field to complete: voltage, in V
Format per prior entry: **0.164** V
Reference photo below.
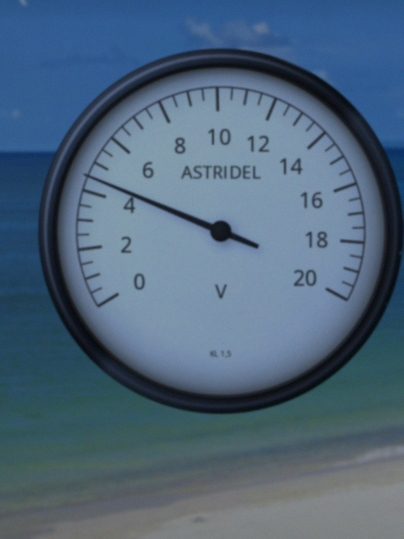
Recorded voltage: **4.5** V
